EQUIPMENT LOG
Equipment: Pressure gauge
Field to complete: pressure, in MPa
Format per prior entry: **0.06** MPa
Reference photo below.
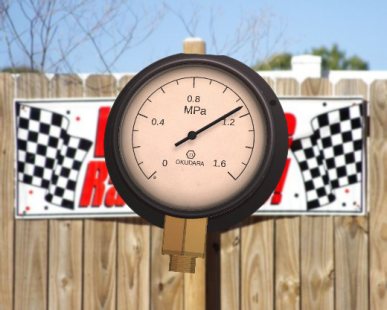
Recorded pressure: **1.15** MPa
